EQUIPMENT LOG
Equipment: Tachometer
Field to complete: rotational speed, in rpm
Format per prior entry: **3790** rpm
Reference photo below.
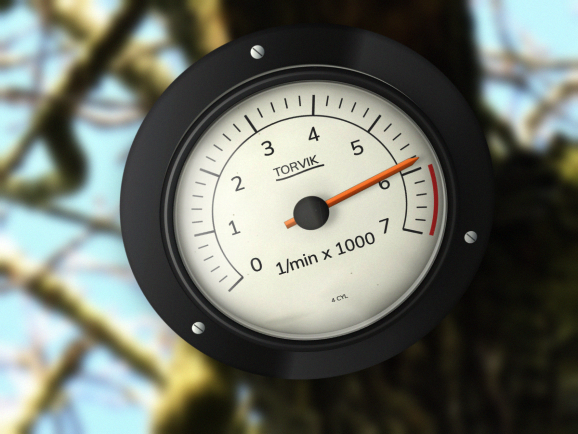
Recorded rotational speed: **5800** rpm
